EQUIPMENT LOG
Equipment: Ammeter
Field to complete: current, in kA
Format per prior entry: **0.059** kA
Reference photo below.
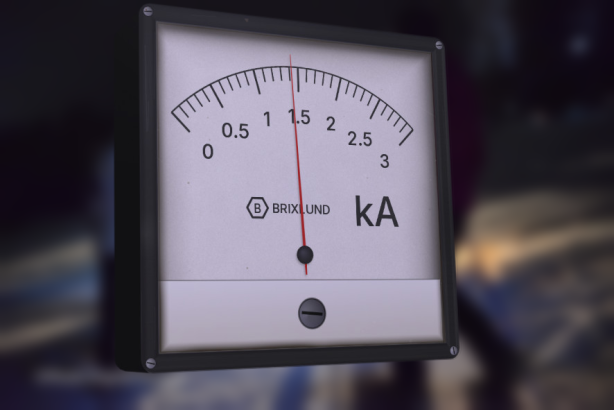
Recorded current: **1.4** kA
